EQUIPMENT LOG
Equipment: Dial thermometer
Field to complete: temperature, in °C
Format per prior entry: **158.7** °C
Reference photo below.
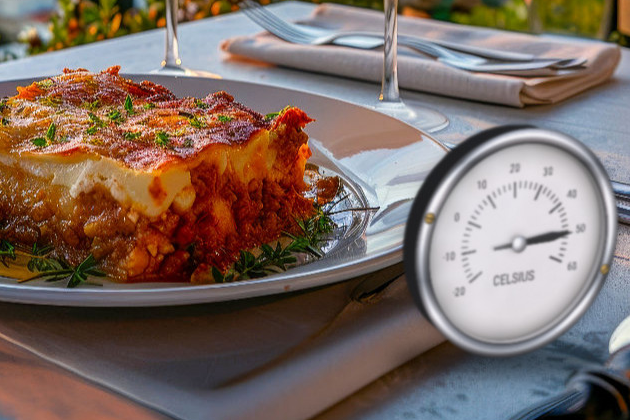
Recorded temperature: **50** °C
